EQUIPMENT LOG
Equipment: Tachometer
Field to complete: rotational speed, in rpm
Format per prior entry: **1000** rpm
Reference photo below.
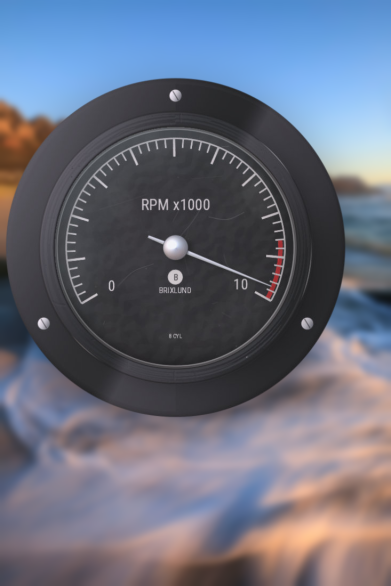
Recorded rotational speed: **9700** rpm
